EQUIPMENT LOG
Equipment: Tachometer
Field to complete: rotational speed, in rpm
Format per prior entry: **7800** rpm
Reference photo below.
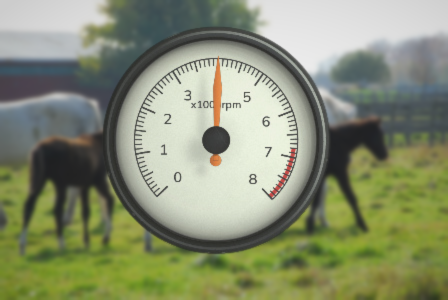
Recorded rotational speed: **4000** rpm
